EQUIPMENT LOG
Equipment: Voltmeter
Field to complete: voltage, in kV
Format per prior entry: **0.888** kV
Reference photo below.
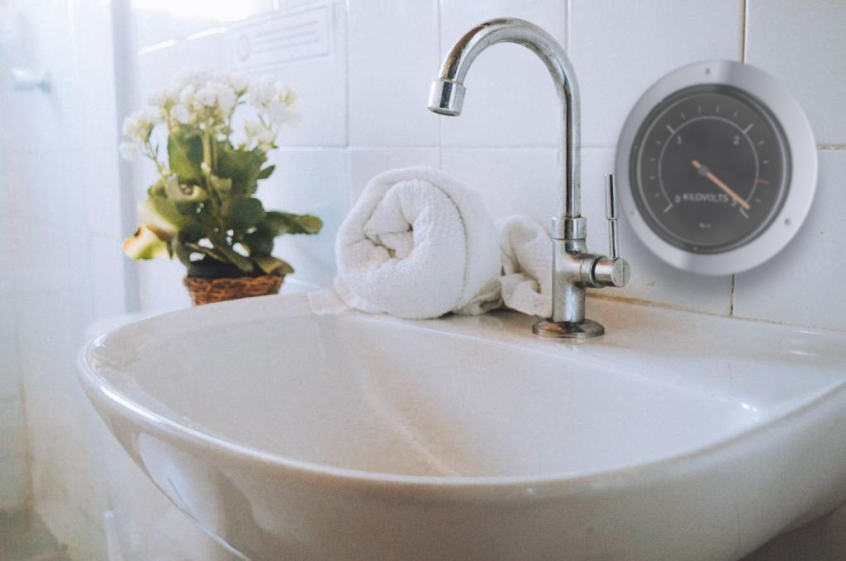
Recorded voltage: **2.9** kV
